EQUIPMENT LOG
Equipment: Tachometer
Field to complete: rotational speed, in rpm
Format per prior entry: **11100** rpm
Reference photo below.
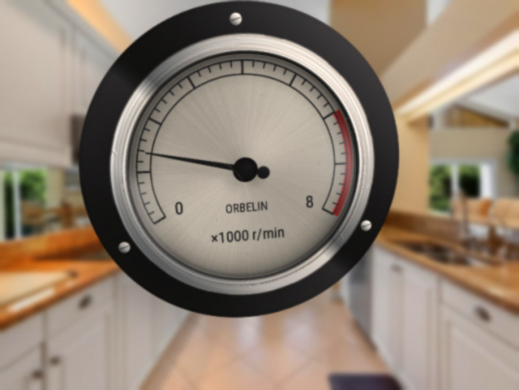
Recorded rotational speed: **1400** rpm
